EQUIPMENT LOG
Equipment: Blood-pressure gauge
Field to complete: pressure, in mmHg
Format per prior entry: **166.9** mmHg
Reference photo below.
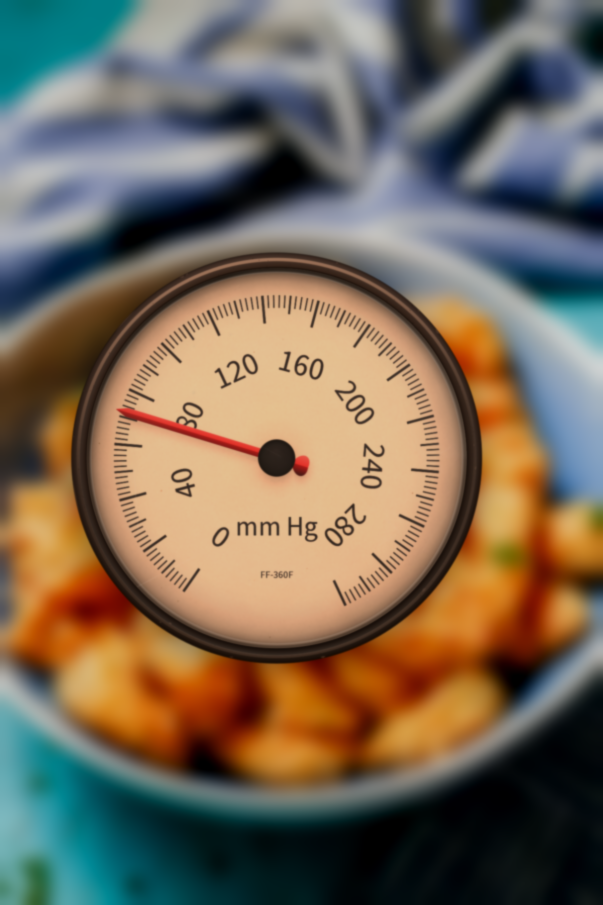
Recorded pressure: **72** mmHg
